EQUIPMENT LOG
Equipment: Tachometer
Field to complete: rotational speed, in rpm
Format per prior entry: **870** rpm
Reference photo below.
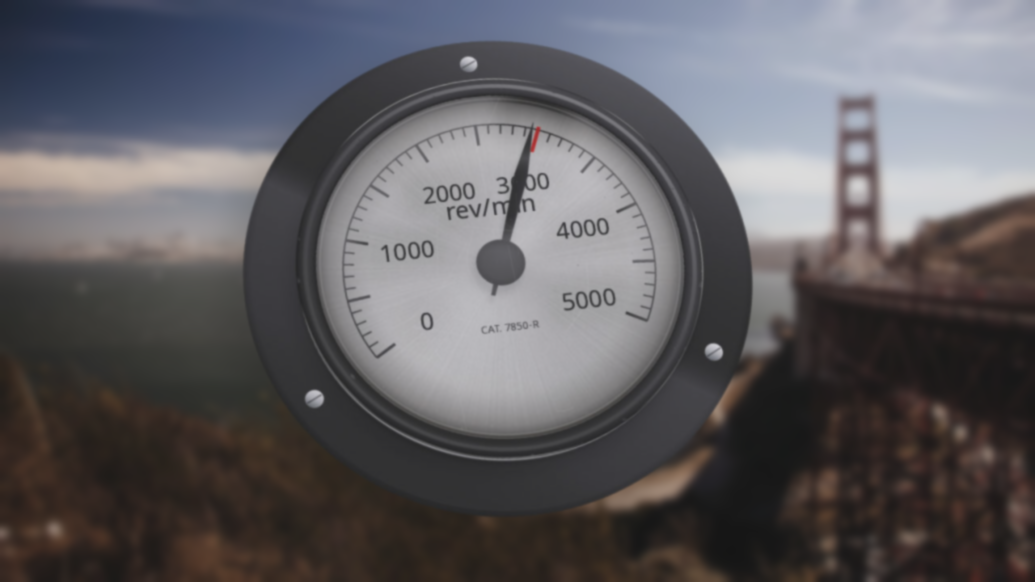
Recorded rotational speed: **2950** rpm
